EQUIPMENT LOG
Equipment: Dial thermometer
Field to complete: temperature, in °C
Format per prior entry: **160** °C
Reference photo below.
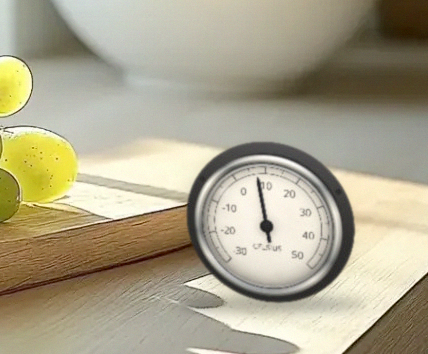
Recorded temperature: **7.5** °C
